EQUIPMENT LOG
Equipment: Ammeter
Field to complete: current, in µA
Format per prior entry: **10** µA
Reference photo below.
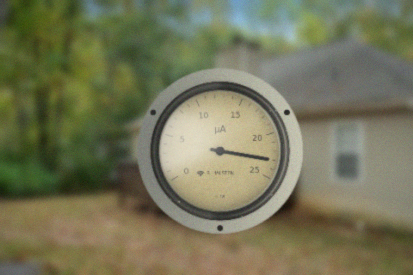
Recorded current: **23** µA
